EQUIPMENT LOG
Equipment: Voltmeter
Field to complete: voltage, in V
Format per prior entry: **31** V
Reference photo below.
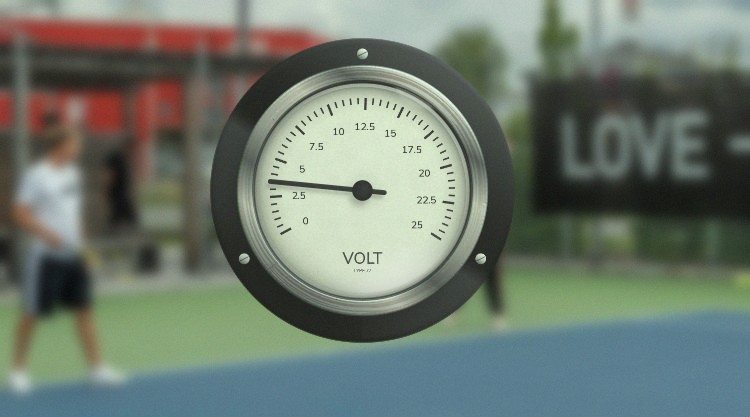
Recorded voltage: **3.5** V
